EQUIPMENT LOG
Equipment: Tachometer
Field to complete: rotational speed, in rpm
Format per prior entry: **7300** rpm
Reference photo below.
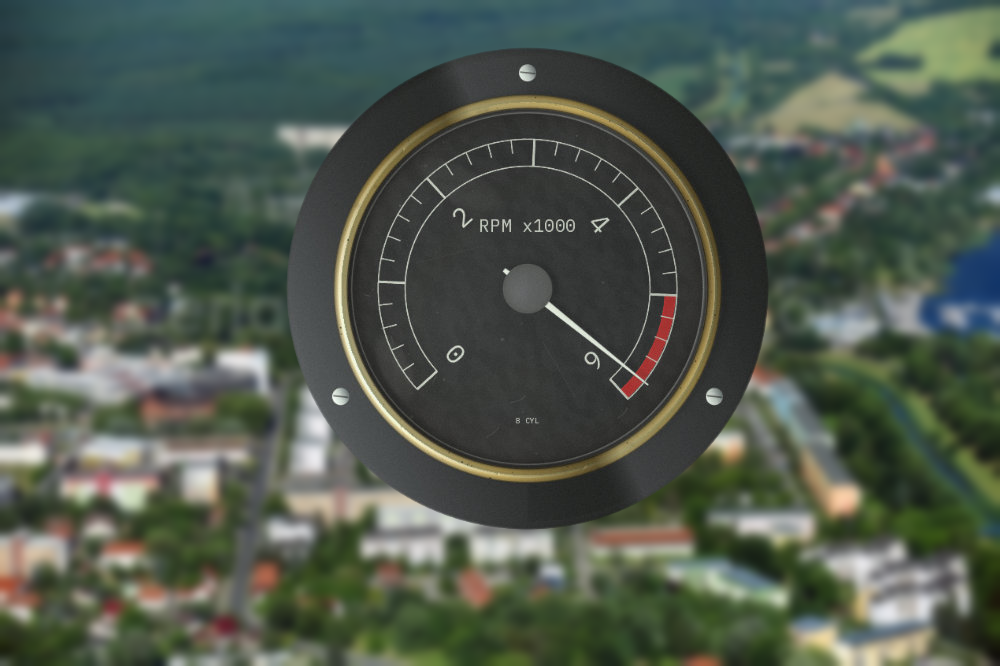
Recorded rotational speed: **5800** rpm
